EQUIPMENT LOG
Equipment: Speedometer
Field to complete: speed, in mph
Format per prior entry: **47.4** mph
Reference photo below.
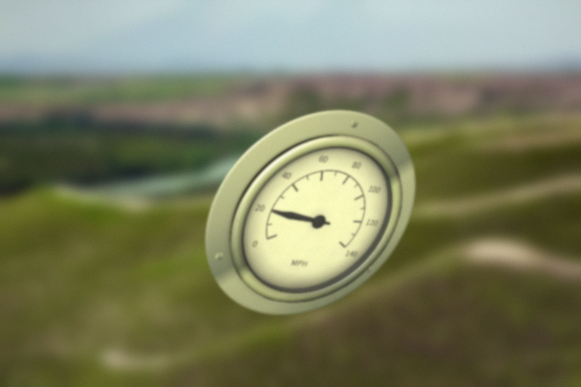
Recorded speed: **20** mph
